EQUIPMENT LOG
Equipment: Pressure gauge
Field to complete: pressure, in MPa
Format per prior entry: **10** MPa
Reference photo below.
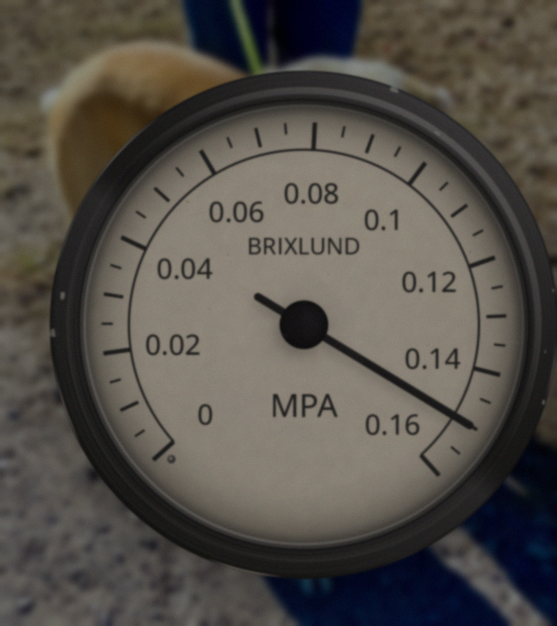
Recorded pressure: **0.15** MPa
